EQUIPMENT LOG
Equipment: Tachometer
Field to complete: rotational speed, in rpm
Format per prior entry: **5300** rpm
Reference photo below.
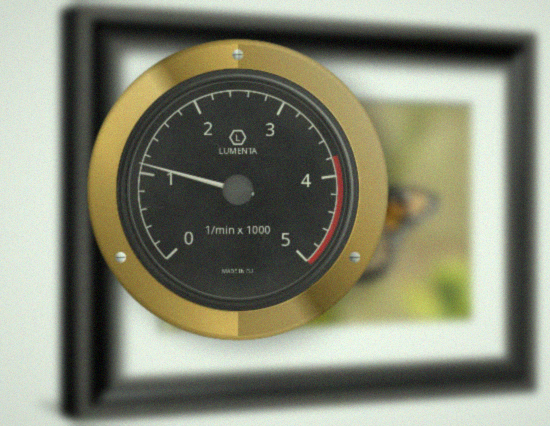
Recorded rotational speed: **1100** rpm
